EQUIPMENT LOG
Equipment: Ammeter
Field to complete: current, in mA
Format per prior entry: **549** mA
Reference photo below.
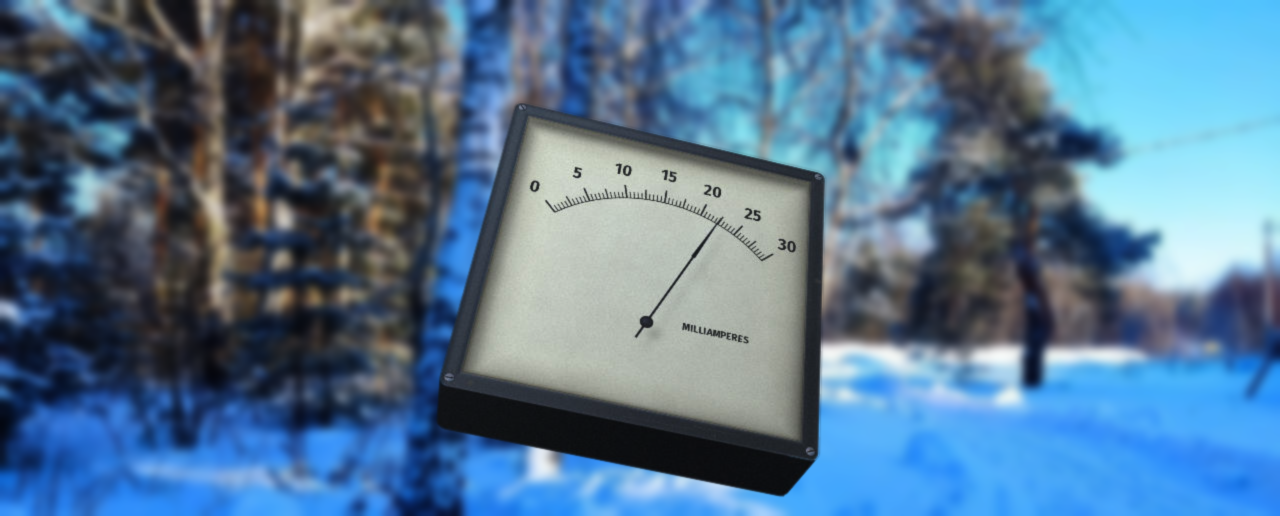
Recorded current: **22.5** mA
